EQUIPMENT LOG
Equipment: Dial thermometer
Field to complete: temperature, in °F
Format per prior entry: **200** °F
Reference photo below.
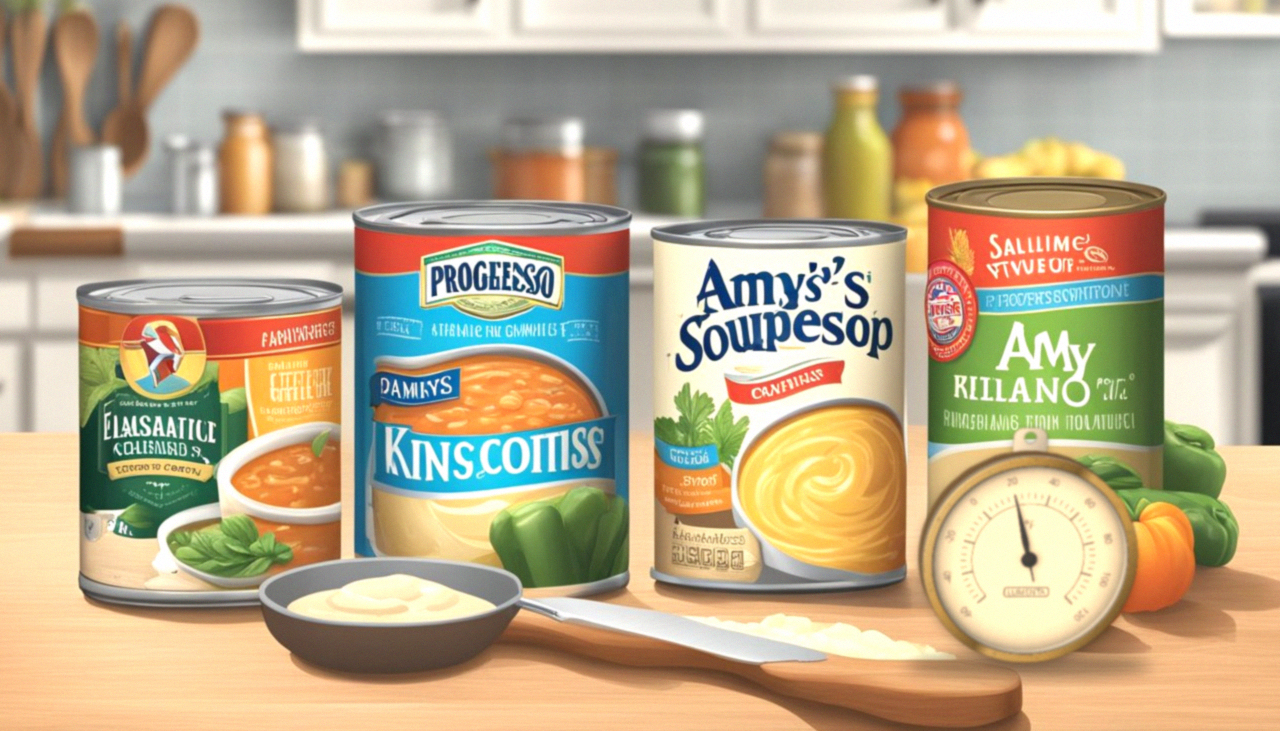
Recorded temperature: **20** °F
